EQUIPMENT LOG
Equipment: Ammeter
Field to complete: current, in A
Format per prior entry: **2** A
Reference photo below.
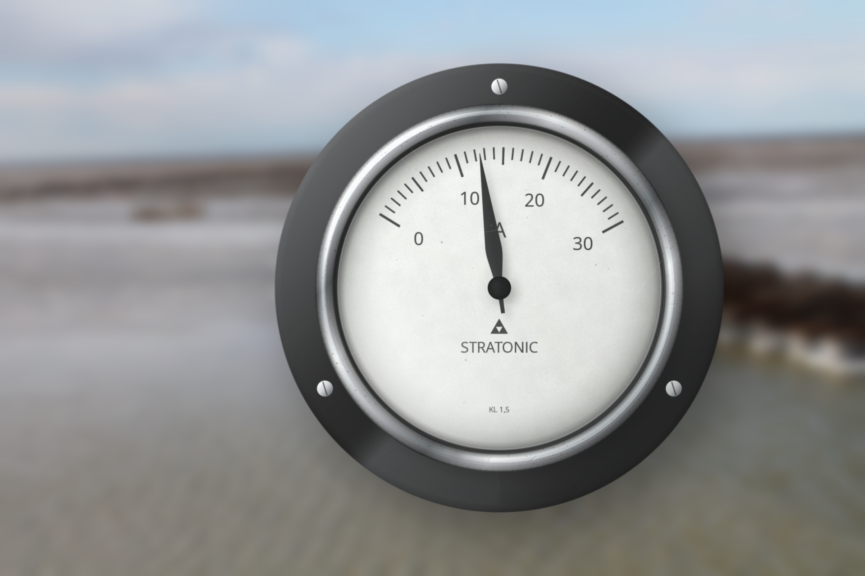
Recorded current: **12.5** A
